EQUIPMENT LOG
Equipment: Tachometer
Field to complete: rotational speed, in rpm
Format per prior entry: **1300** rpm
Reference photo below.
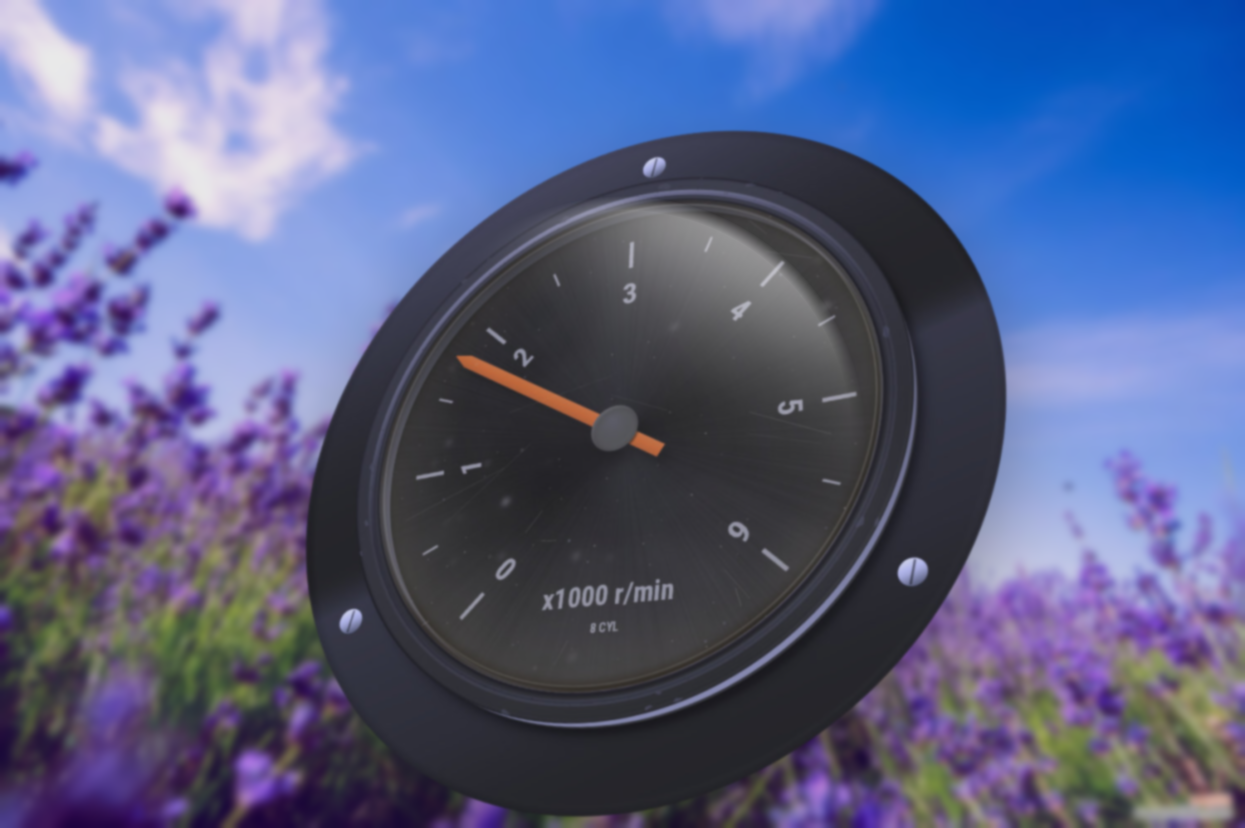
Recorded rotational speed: **1750** rpm
